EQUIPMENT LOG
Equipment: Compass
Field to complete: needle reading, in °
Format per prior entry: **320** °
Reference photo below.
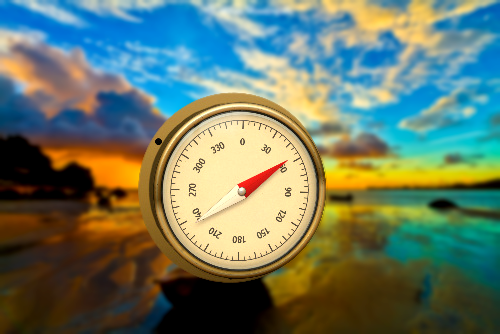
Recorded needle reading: **55** °
